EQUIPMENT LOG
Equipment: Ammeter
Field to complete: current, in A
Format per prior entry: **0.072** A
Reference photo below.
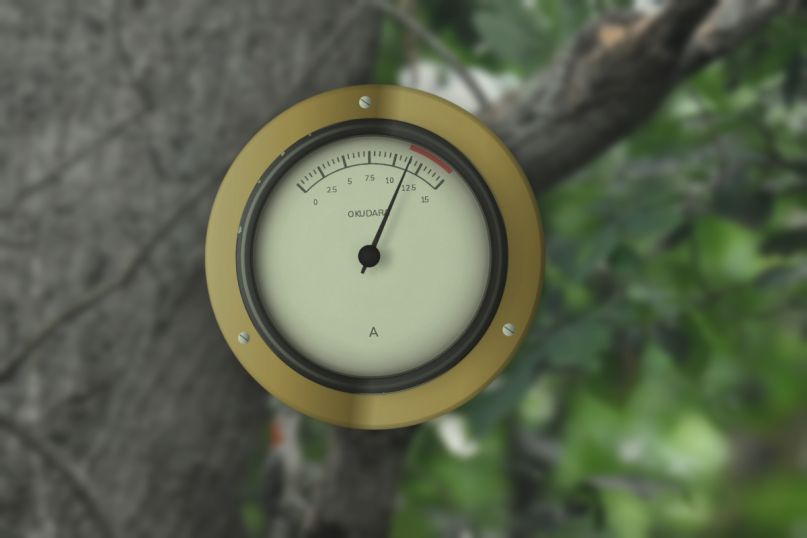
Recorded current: **11.5** A
